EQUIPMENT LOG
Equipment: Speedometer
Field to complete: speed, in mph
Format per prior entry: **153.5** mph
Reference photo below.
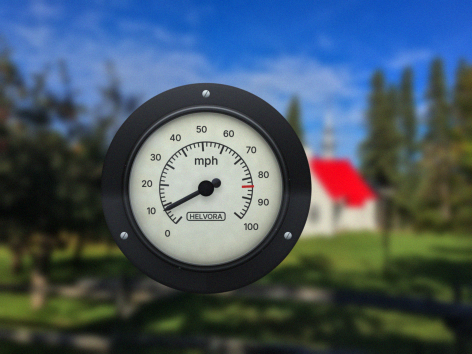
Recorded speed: **8** mph
